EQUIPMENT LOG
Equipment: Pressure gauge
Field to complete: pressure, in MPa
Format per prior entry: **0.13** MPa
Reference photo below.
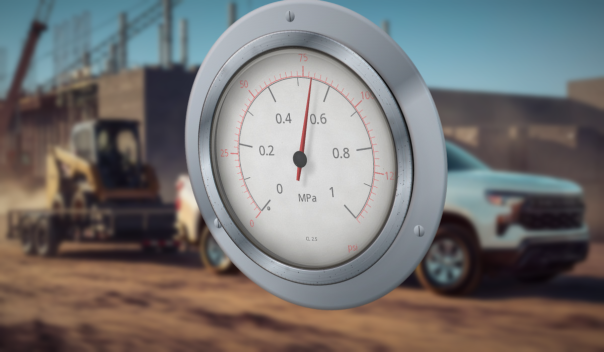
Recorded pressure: **0.55** MPa
